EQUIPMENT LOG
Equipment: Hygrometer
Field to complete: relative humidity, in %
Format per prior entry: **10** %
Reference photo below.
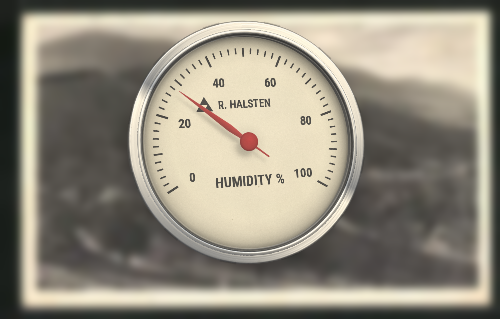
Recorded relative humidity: **28** %
